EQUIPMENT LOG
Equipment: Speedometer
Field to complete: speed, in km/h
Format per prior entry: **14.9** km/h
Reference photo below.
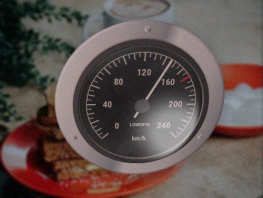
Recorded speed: **145** km/h
